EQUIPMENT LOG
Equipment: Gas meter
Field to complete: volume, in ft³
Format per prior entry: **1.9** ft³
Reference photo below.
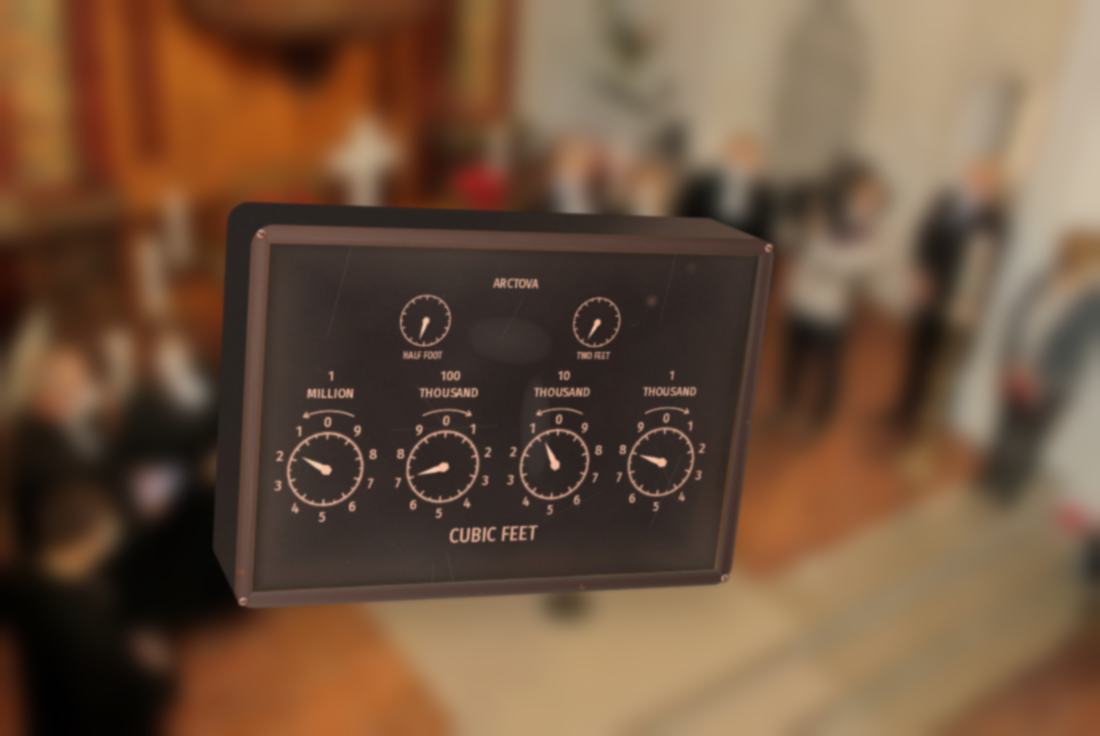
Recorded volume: **170800** ft³
